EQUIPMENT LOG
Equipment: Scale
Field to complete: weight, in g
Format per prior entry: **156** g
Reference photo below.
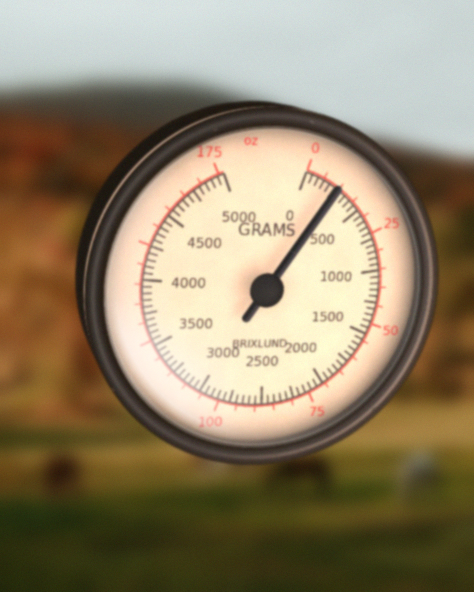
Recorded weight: **250** g
